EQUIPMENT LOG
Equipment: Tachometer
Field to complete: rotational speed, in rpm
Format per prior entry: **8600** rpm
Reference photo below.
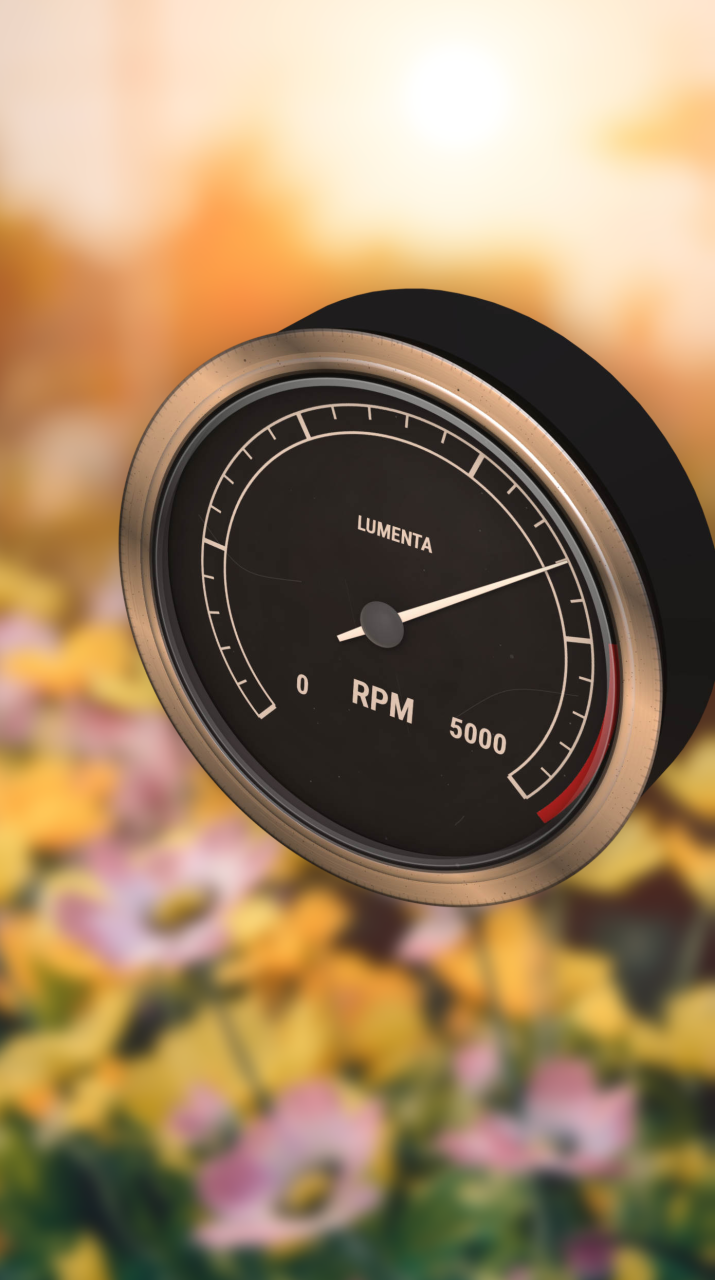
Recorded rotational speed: **3600** rpm
